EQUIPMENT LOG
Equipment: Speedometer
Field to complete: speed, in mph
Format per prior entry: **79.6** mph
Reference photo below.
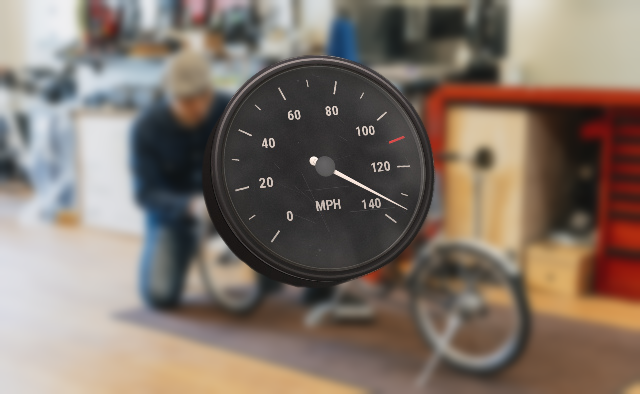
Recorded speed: **135** mph
